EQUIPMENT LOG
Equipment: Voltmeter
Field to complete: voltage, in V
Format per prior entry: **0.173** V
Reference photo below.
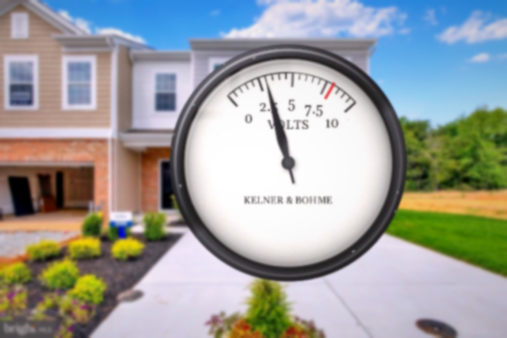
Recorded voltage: **3** V
